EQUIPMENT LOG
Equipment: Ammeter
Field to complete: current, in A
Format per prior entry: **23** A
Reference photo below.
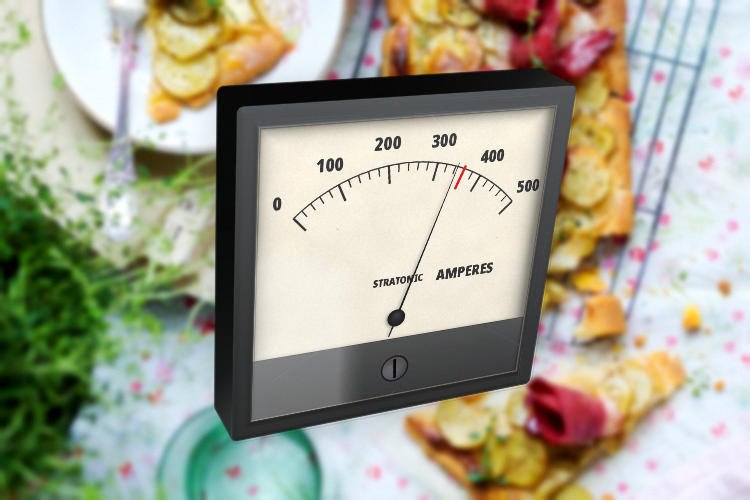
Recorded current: **340** A
